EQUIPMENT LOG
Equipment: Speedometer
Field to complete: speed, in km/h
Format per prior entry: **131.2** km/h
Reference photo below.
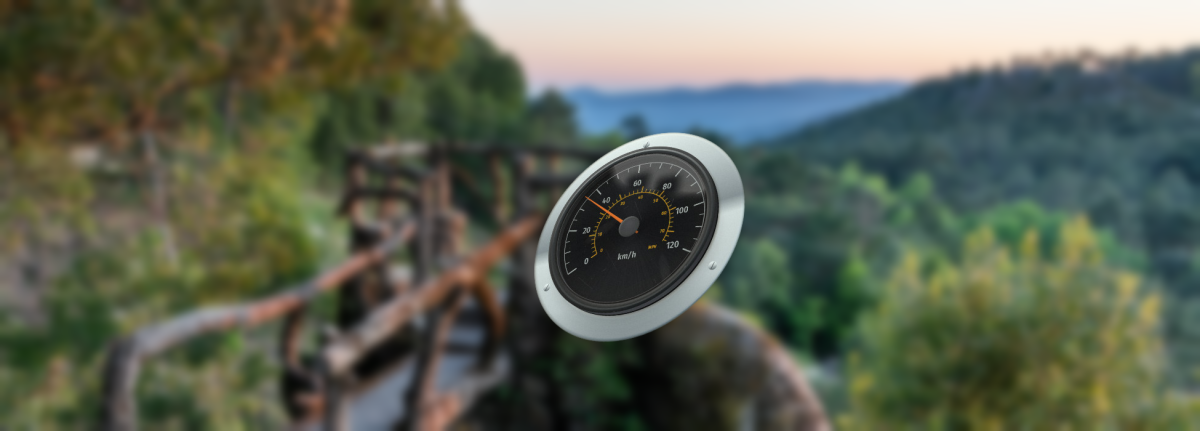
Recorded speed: **35** km/h
